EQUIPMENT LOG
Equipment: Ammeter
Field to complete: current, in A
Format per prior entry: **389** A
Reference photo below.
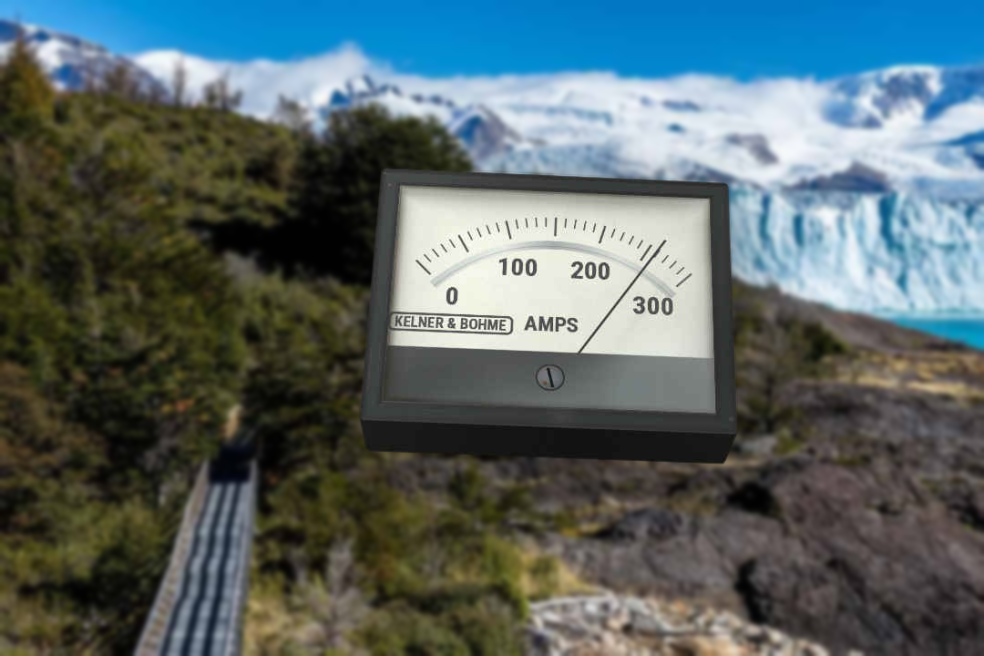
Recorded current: **260** A
